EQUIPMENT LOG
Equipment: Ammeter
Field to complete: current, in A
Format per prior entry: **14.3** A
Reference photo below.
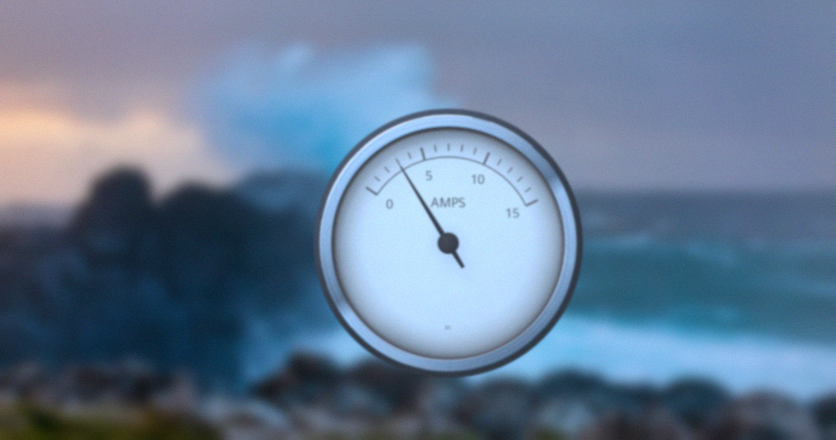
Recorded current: **3** A
